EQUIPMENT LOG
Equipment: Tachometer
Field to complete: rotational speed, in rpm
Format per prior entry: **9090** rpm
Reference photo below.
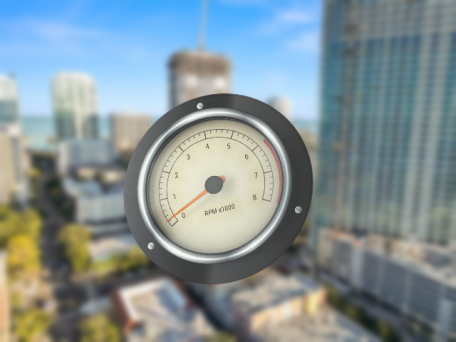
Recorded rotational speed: **200** rpm
